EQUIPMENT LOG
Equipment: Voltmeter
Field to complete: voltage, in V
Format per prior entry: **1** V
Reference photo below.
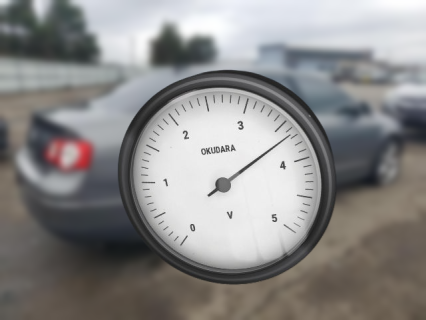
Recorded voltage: **3.65** V
